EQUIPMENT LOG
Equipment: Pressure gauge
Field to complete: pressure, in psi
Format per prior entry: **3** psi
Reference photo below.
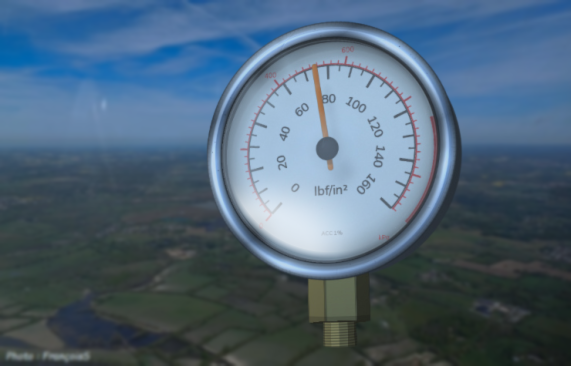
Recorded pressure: **75** psi
